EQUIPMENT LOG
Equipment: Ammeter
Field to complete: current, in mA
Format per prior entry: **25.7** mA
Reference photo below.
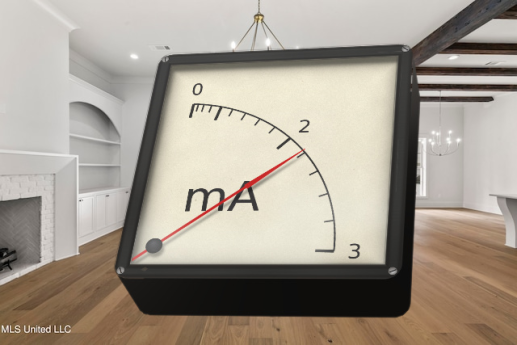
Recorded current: **2.2** mA
